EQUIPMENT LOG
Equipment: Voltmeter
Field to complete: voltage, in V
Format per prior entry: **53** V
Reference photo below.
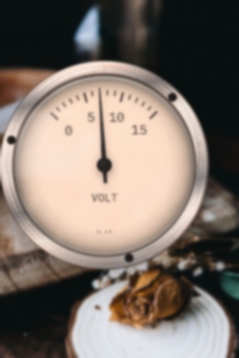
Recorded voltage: **7** V
